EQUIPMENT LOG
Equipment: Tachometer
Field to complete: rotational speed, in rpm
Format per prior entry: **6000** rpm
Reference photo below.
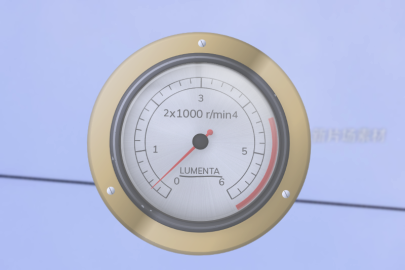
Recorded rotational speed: **300** rpm
